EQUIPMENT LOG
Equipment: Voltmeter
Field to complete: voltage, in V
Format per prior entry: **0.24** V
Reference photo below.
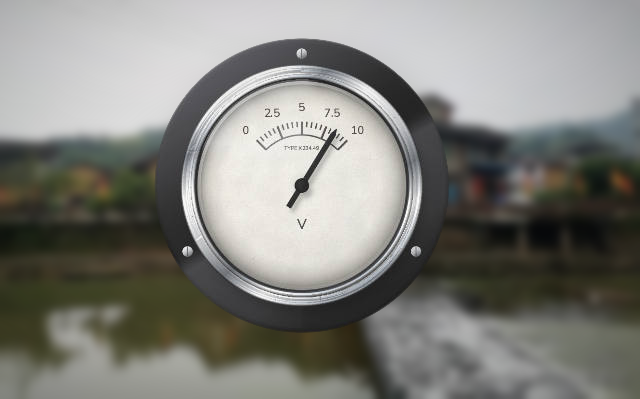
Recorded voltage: **8.5** V
